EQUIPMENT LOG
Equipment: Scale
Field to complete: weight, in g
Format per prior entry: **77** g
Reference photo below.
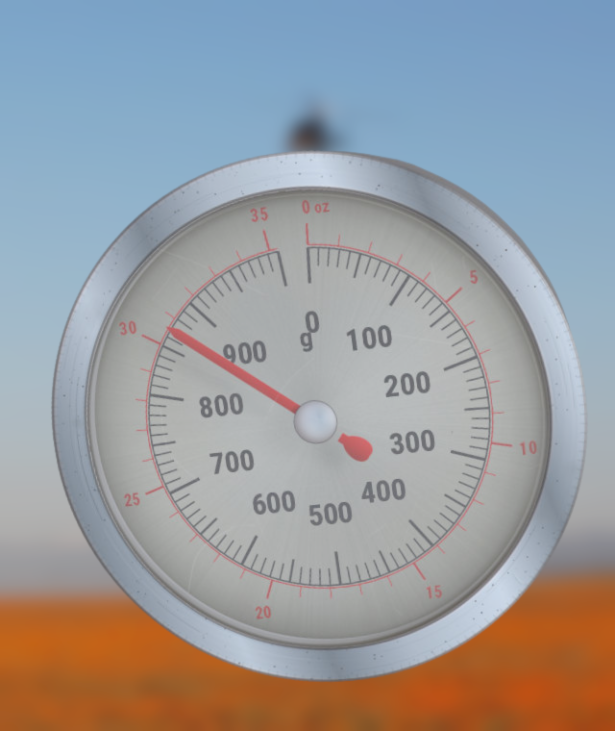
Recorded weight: **870** g
